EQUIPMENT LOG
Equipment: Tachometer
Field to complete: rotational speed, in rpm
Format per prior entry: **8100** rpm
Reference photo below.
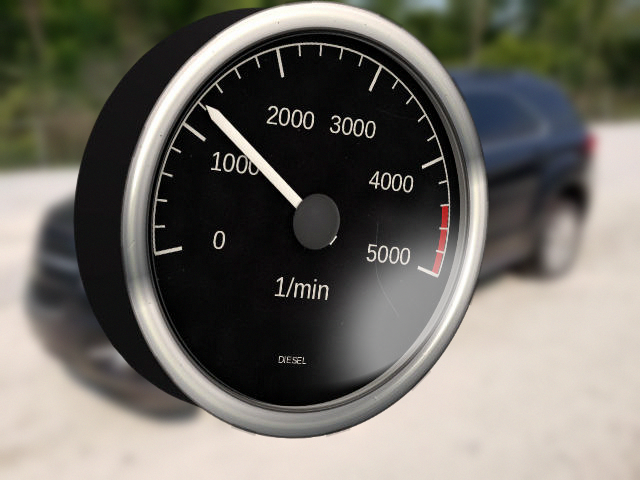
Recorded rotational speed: **1200** rpm
